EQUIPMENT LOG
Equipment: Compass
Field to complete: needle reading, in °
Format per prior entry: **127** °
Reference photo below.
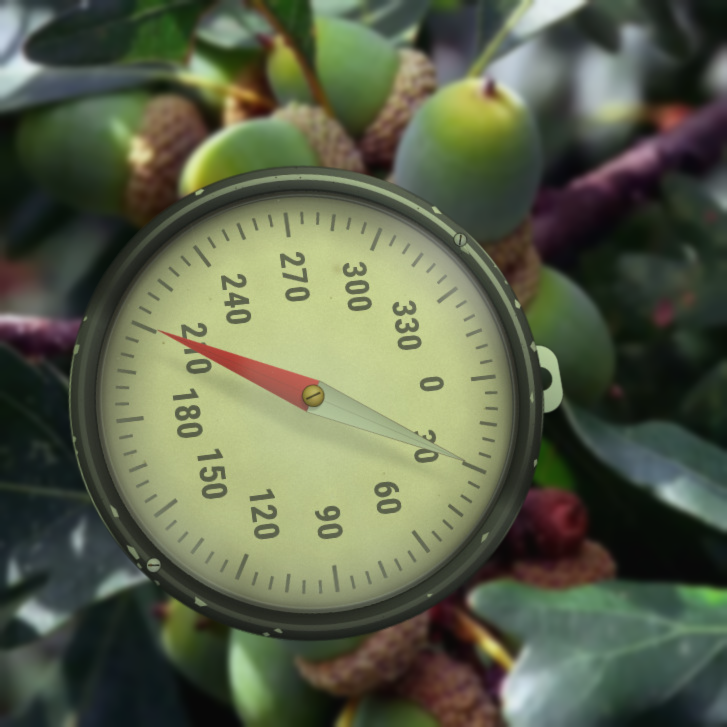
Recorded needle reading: **210** °
